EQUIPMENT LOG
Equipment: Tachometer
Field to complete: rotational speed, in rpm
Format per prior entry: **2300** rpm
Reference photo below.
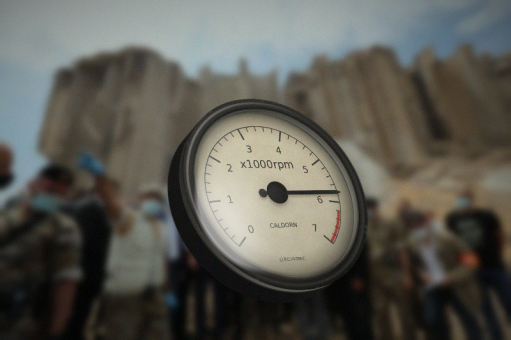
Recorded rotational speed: **5800** rpm
